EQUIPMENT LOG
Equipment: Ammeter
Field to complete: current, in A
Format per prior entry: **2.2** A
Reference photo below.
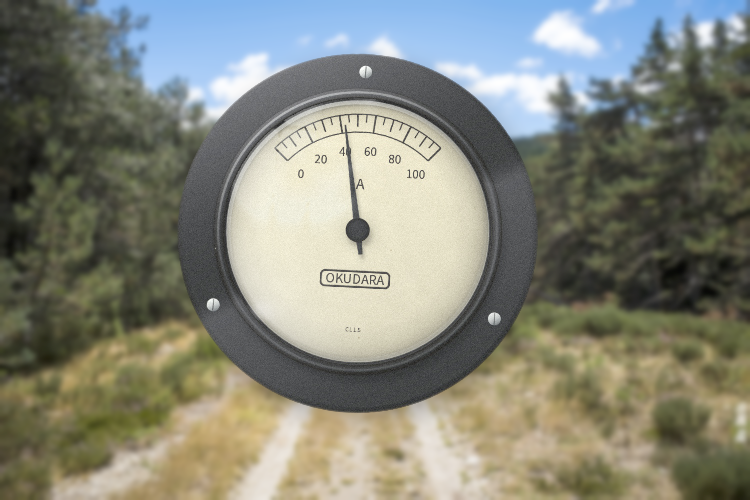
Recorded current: **42.5** A
